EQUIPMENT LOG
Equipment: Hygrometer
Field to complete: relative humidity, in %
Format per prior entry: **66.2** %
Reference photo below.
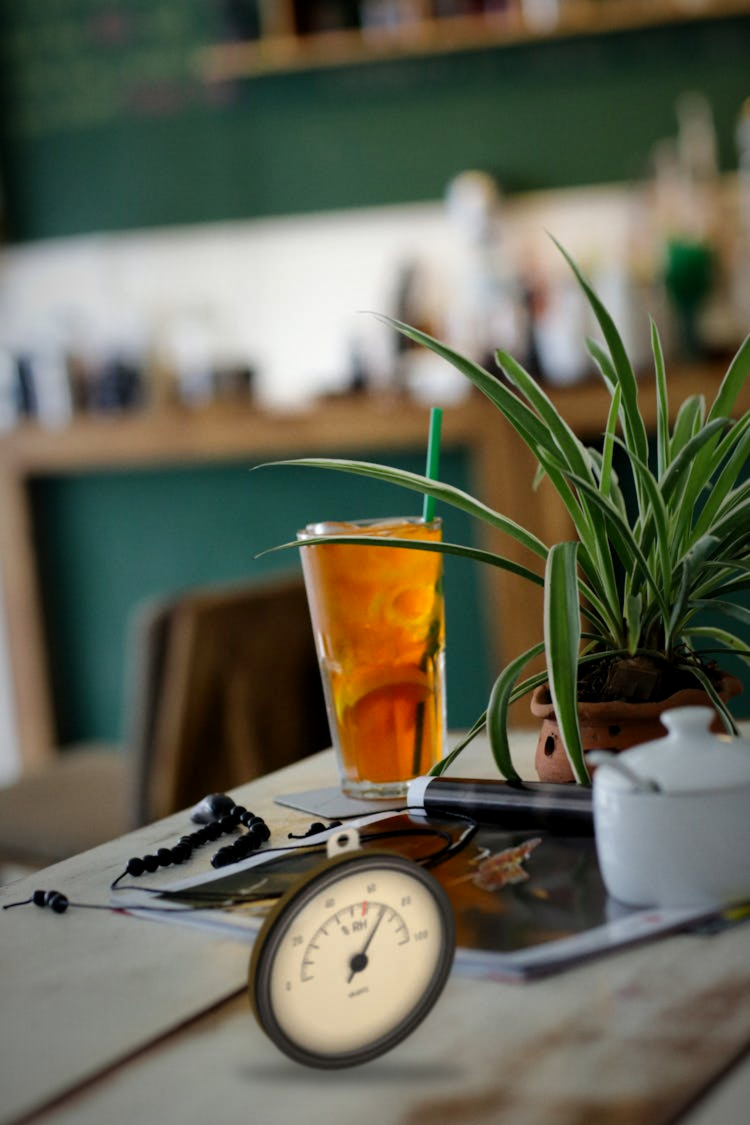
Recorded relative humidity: **70** %
